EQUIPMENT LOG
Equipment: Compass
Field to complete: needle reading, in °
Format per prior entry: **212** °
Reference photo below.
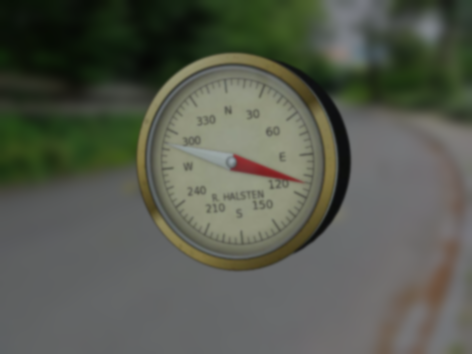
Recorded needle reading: **110** °
